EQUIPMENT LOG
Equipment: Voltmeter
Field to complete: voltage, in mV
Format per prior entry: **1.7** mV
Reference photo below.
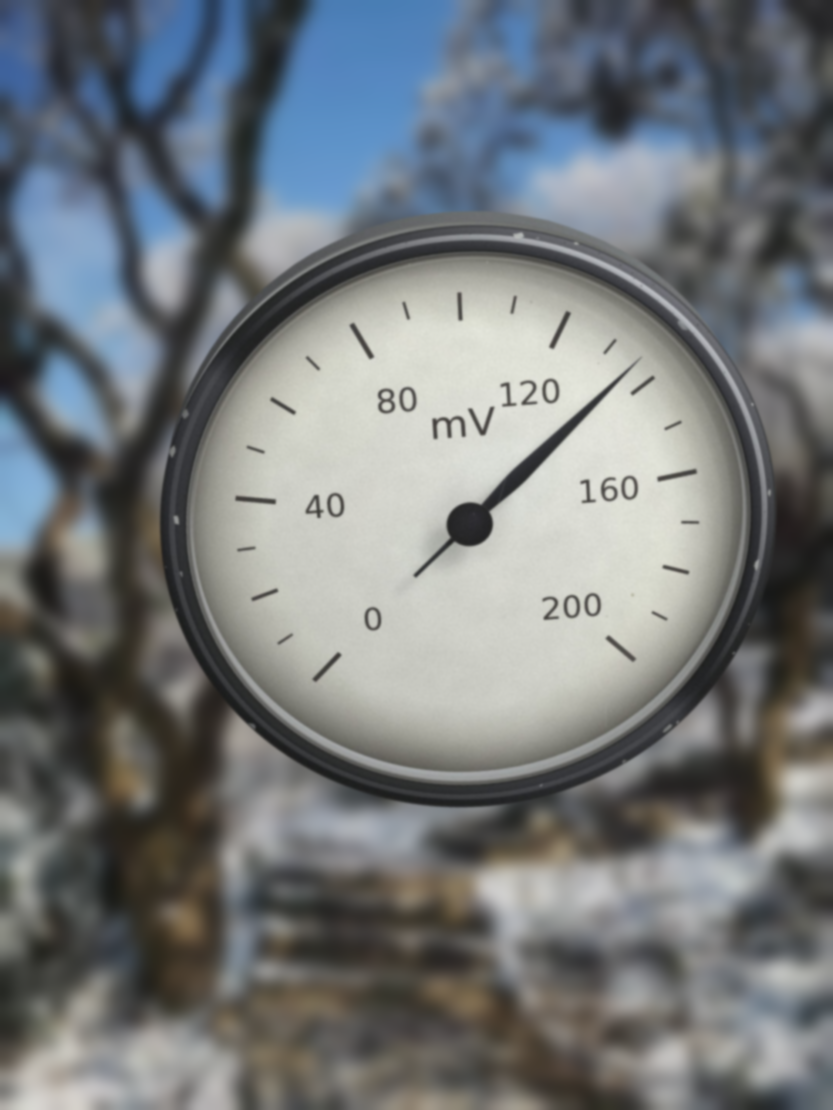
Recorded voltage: **135** mV
